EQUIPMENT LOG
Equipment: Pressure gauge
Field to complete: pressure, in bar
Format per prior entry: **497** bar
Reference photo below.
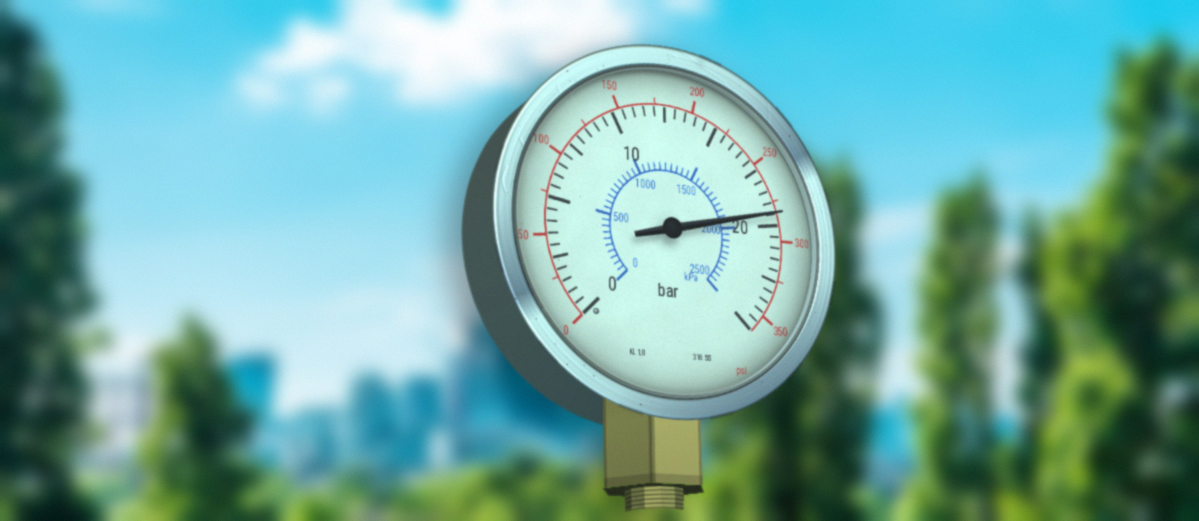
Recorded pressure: **19.5** bar
